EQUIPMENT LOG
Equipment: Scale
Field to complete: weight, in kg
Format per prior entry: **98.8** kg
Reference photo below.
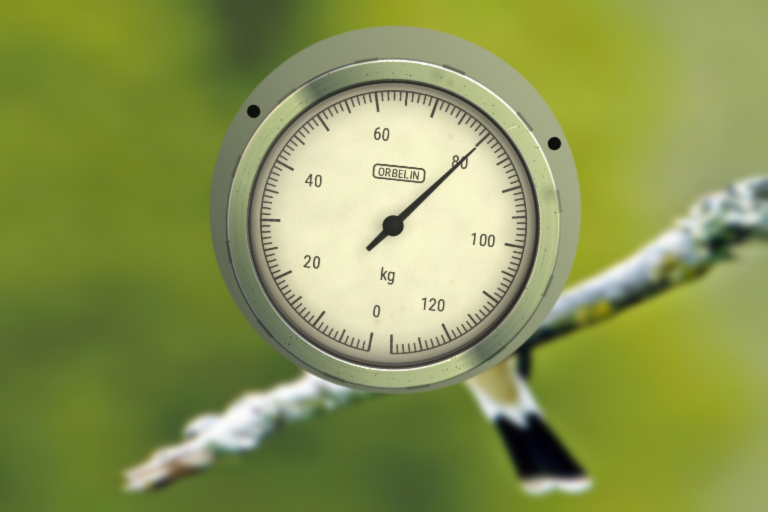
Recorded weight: **80** kg
